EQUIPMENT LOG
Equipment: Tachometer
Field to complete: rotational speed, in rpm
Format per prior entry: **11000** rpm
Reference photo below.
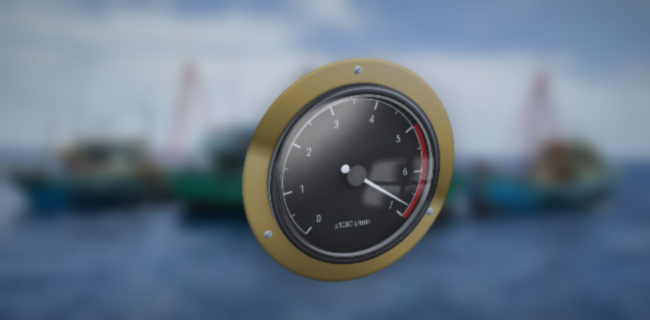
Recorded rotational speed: **6750** rpm
